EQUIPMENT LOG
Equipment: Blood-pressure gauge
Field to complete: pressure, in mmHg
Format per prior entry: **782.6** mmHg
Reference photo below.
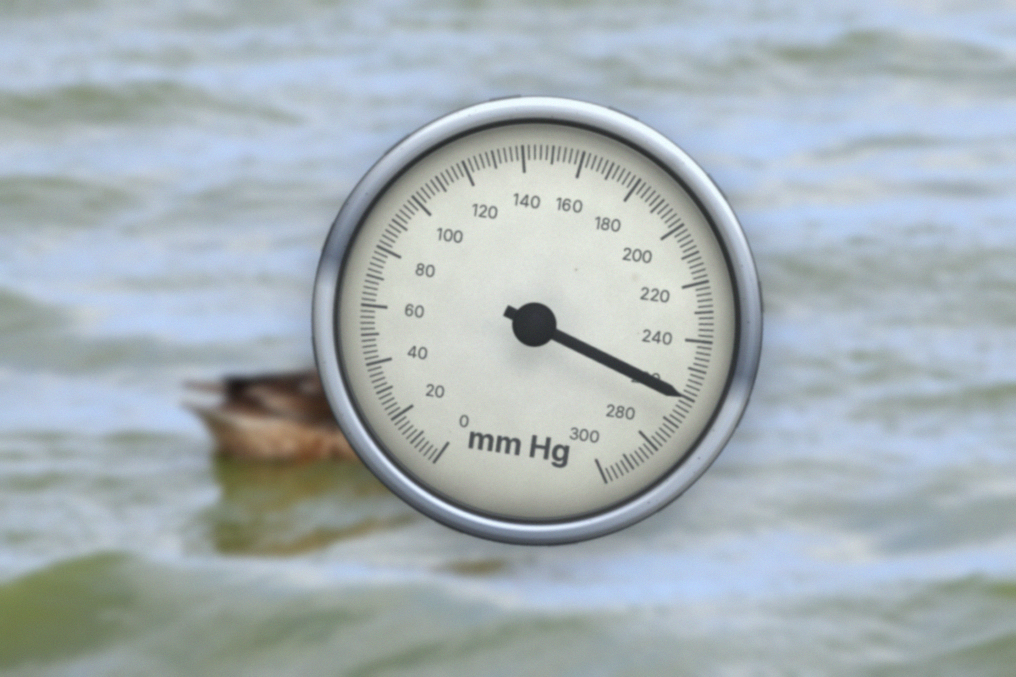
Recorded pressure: **260** mmHg
